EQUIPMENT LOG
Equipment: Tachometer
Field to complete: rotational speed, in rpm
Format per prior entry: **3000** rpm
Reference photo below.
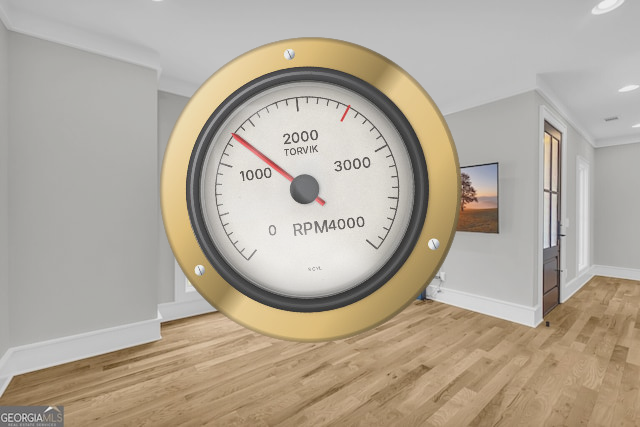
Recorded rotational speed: **1300** rpm
